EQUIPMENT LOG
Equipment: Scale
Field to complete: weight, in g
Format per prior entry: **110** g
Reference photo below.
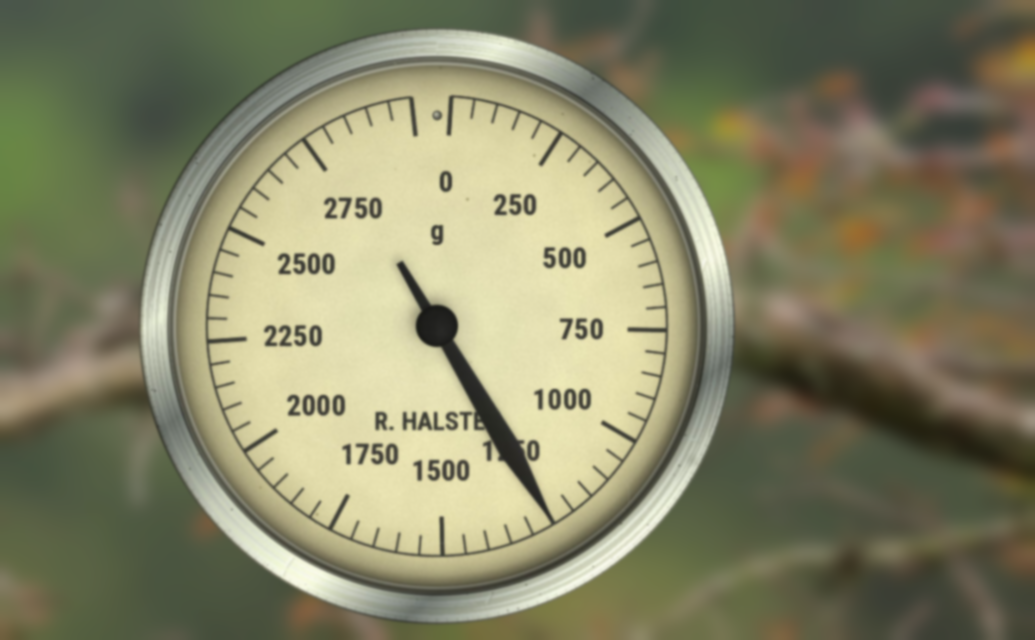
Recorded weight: **1250** g
